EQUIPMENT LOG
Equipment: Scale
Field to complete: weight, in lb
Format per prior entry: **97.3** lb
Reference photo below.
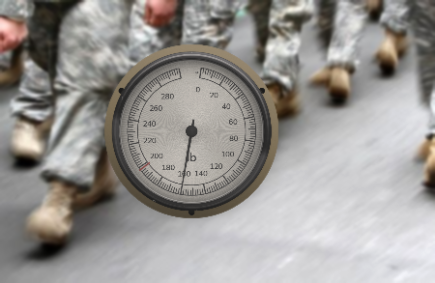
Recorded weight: **160** lb
